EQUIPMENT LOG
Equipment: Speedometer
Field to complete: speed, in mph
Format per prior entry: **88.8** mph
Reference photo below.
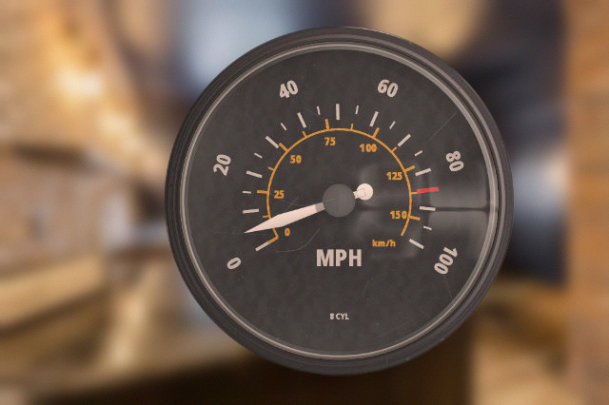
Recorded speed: **5** mph
